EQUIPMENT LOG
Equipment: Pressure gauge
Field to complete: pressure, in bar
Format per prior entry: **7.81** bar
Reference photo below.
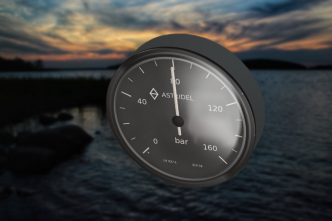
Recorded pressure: **80** bar
